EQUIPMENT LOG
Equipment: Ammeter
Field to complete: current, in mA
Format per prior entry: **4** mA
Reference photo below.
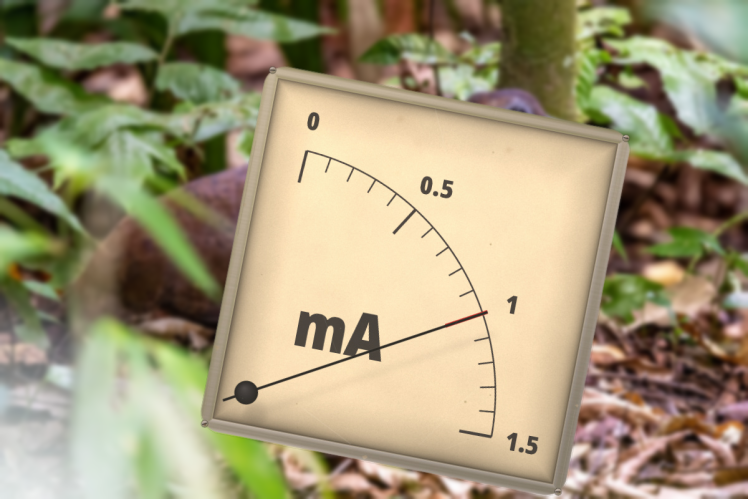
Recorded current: **1** mA
